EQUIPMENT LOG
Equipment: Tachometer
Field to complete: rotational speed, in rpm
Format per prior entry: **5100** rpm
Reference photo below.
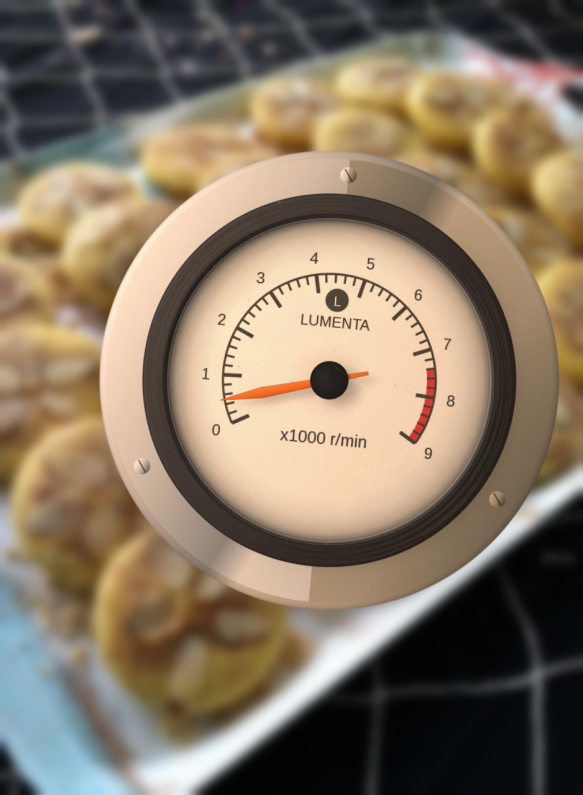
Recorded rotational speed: **500** rpm
